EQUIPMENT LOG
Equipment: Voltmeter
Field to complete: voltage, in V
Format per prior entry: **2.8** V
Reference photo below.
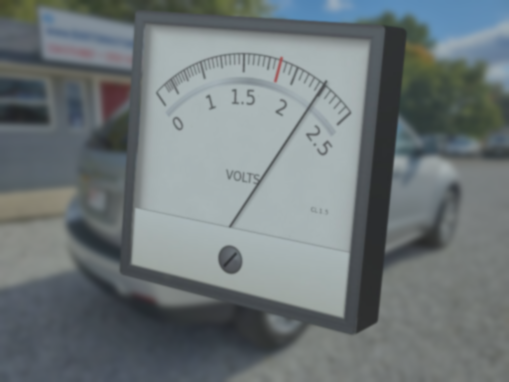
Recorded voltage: **2.25** V
